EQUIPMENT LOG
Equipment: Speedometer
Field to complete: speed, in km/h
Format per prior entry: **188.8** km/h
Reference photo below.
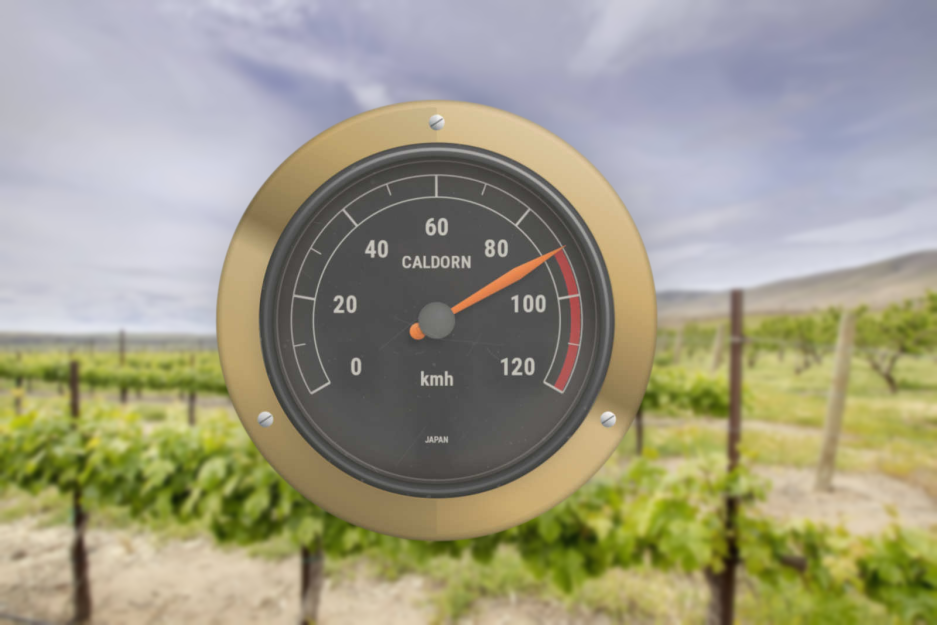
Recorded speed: **90** km/h
